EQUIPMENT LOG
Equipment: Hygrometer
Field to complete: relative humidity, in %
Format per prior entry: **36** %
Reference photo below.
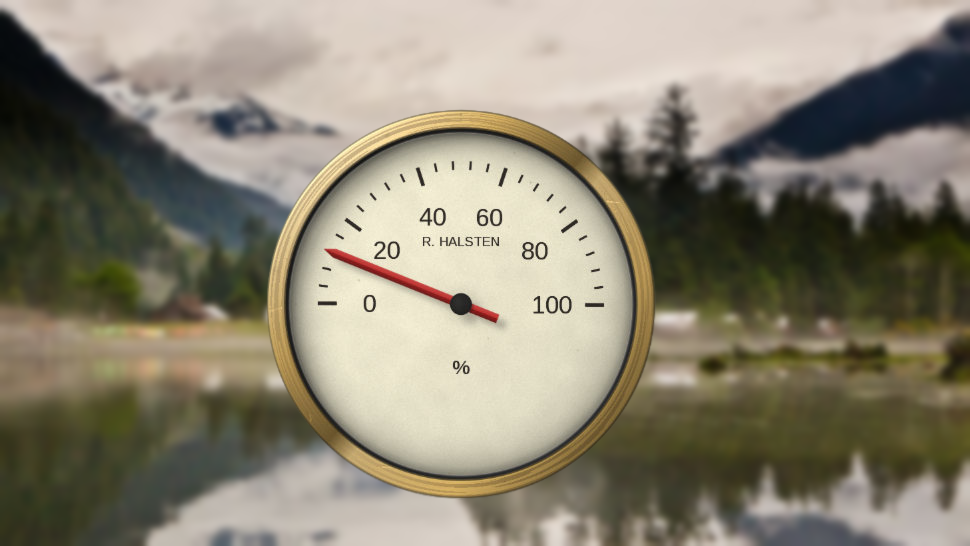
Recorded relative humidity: **12** %
